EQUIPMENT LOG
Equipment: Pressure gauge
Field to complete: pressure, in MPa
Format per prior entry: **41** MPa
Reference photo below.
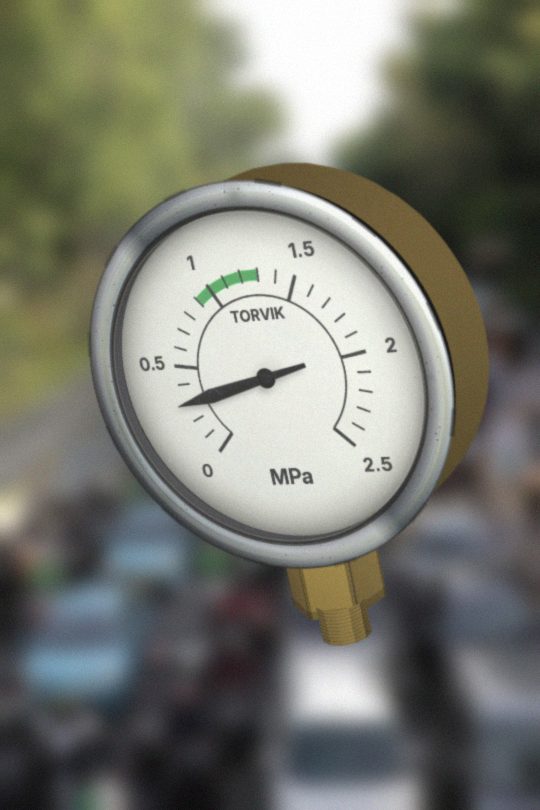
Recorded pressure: **0.3** MPa
